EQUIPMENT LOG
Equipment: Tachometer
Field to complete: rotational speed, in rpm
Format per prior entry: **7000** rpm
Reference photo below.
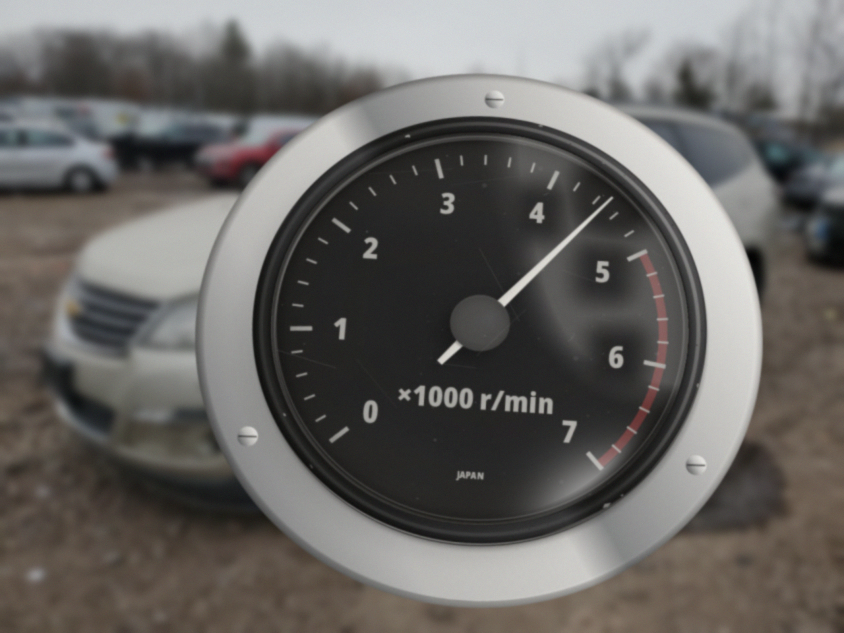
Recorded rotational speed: **4500** rpm
